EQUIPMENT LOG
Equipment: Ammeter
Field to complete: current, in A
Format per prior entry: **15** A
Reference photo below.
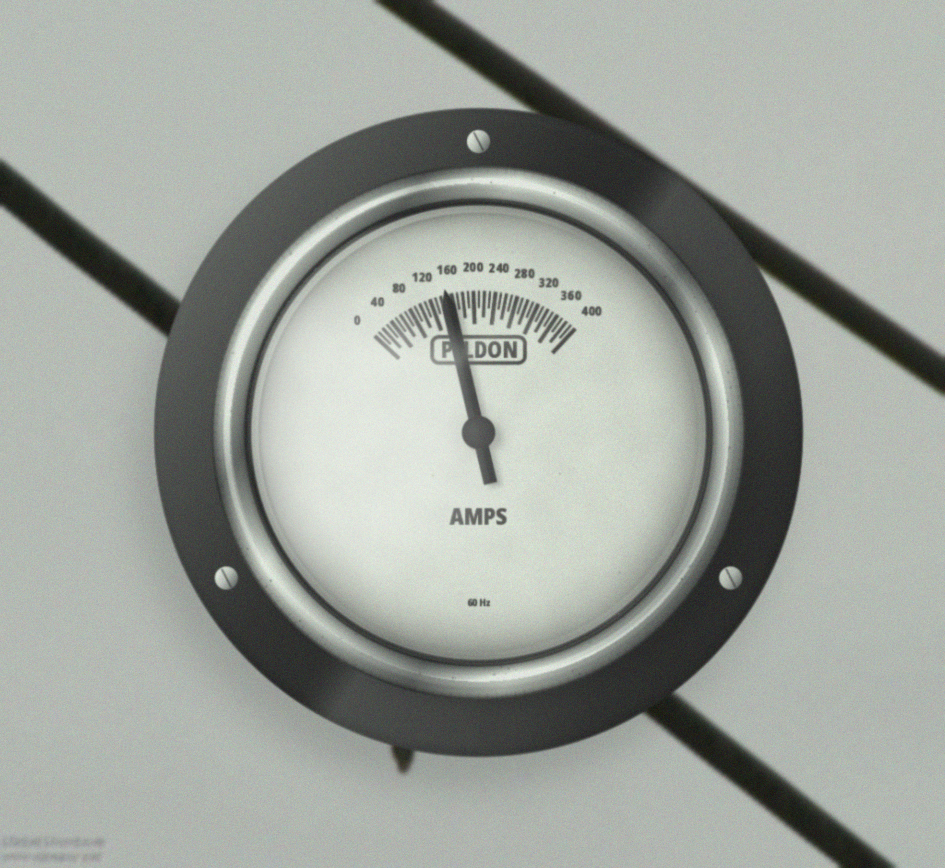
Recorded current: **150** A
